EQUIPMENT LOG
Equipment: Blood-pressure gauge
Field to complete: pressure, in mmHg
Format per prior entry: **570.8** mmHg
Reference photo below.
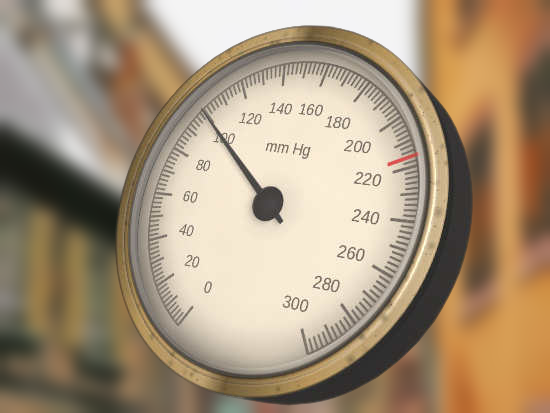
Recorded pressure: **100** mmHg
